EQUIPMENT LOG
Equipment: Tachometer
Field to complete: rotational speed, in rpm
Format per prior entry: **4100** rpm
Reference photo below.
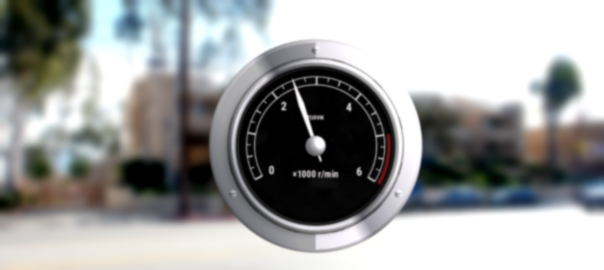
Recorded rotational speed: **2500** rpm
